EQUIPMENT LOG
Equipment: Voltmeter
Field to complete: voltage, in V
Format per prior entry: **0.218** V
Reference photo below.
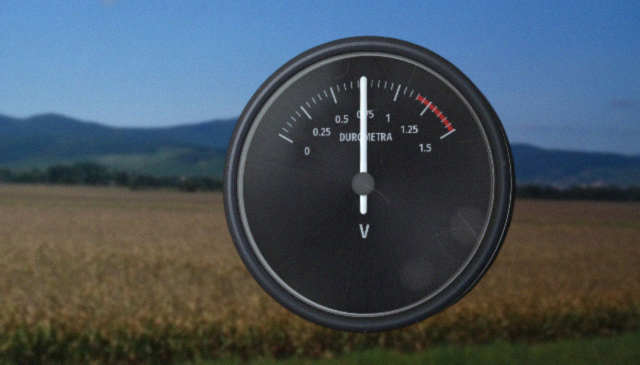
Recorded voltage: **0.75** V
